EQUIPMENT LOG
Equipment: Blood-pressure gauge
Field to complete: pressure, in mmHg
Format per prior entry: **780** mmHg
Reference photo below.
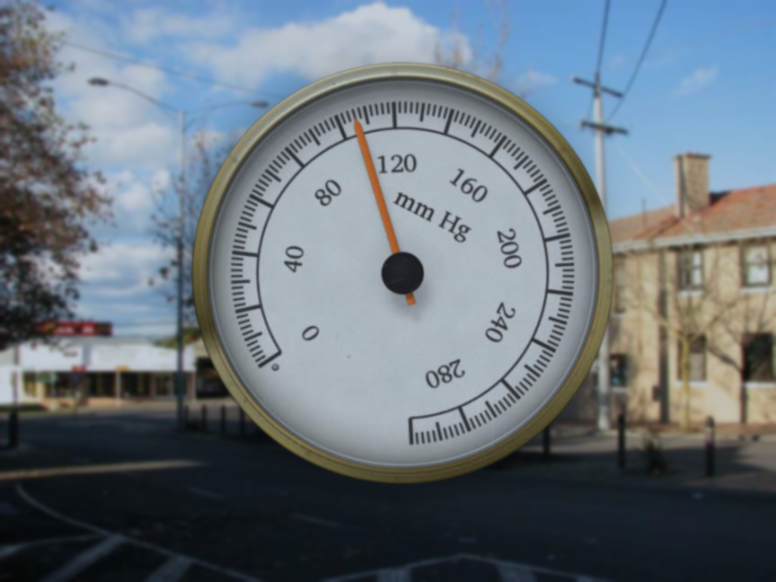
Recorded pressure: **106** mmHg
